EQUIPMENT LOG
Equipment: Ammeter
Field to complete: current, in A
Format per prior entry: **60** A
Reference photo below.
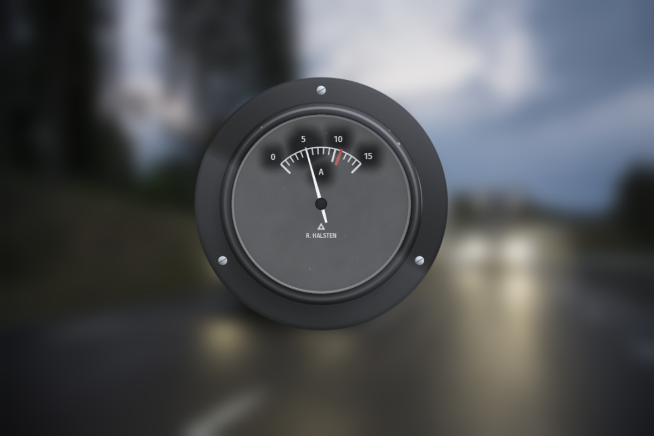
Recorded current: **5** A
